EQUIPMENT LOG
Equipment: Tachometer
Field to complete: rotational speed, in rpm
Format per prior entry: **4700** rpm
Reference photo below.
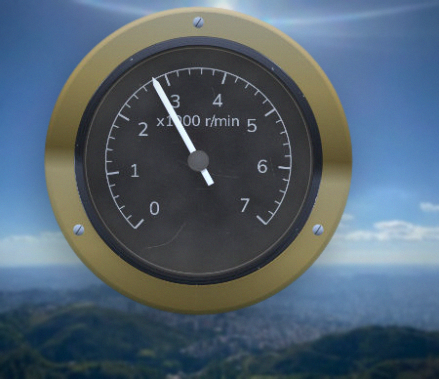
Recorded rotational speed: **2800** rpm
